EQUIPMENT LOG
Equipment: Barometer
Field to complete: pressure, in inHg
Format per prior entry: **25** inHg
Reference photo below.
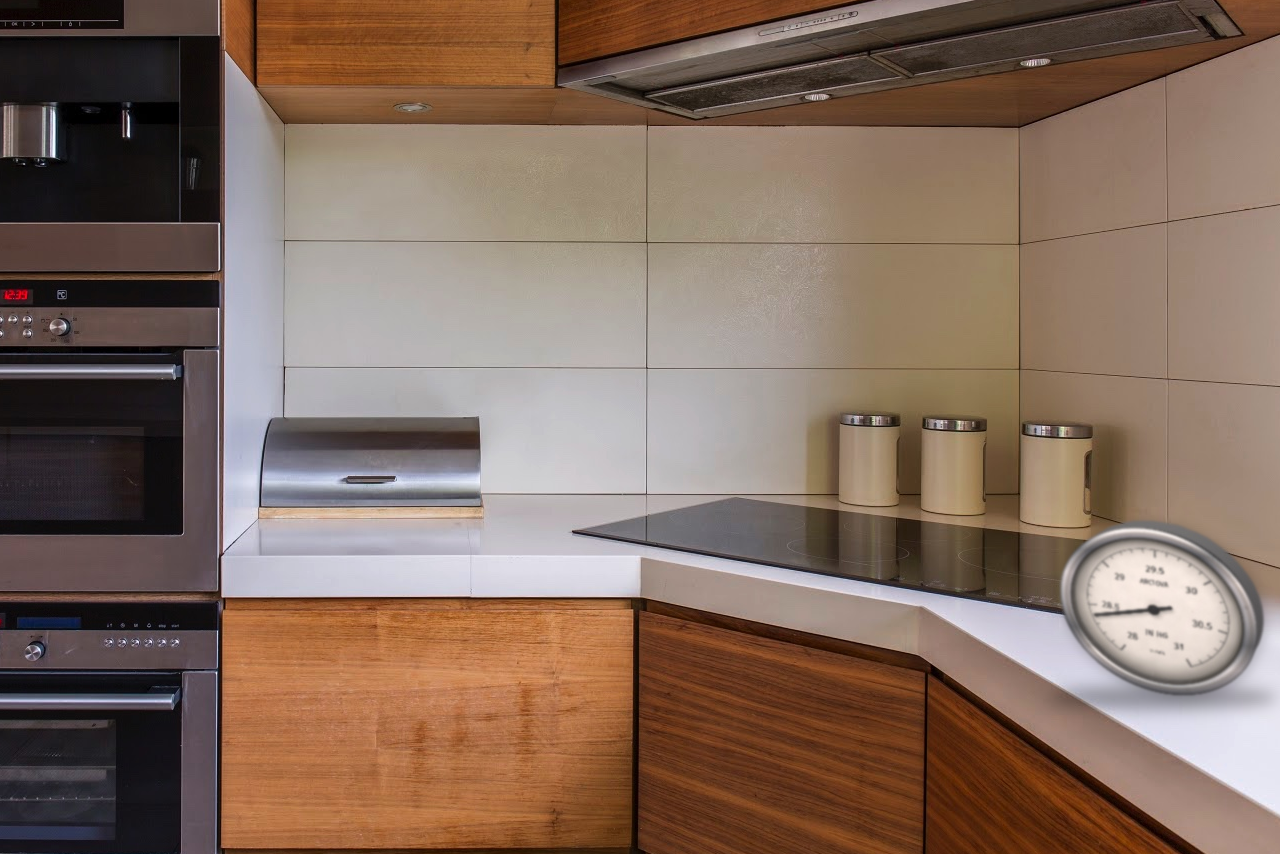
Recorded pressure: **28.4** inHg
